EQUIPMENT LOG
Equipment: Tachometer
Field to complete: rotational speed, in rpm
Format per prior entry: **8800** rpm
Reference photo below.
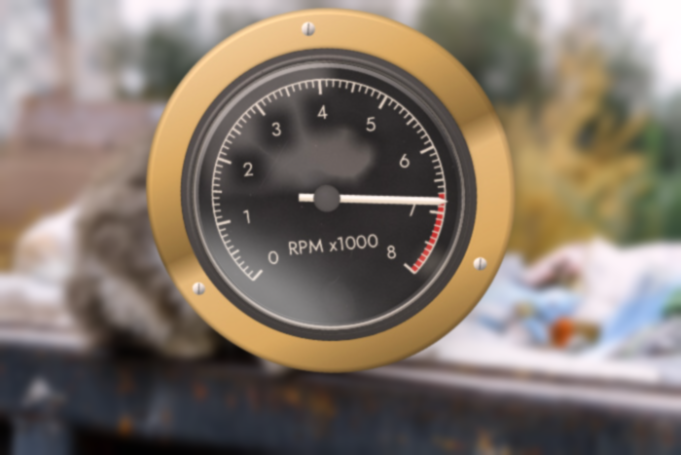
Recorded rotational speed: **6800** rpm
